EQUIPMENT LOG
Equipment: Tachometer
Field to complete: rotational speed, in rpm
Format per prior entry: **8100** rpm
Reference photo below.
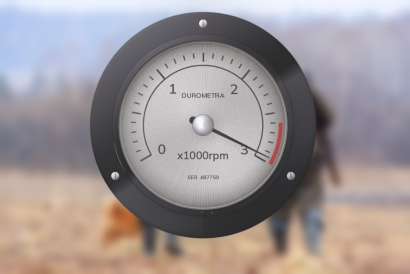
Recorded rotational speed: **2950** rpm
